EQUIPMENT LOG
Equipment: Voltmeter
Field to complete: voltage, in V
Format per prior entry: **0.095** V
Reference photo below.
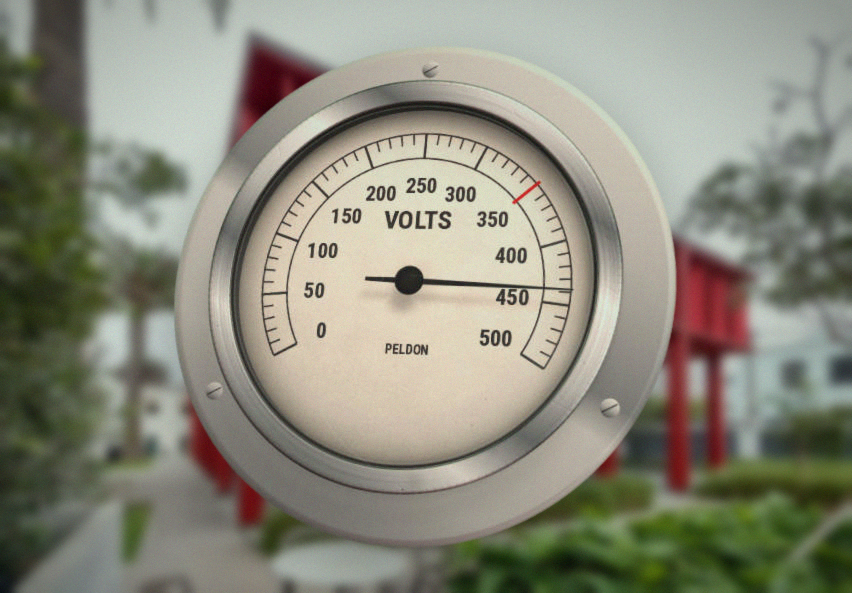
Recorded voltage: **440** V
